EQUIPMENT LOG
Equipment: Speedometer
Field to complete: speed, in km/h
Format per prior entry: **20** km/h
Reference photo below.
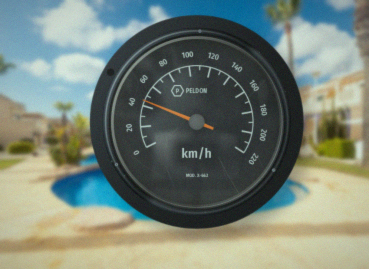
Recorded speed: **45** km/h
